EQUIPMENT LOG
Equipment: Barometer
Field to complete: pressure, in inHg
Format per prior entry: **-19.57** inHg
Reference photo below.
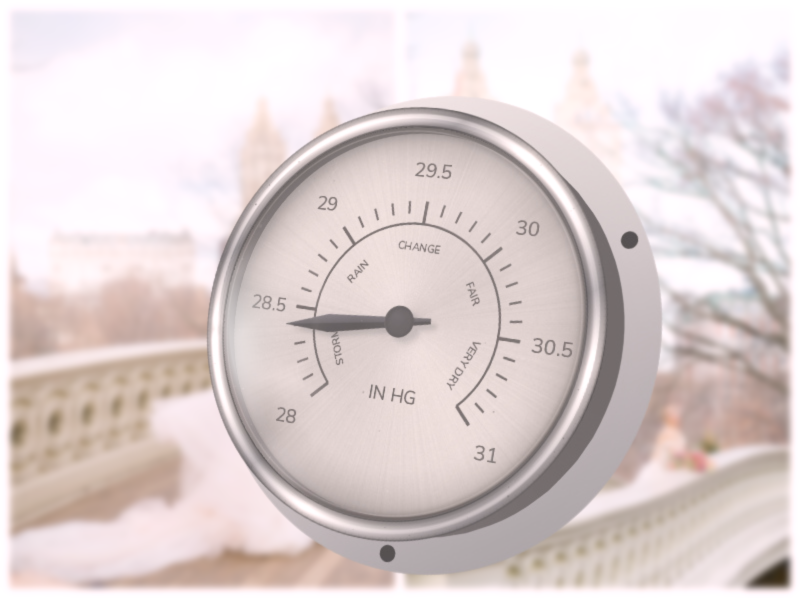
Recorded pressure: **28.4** inHg
